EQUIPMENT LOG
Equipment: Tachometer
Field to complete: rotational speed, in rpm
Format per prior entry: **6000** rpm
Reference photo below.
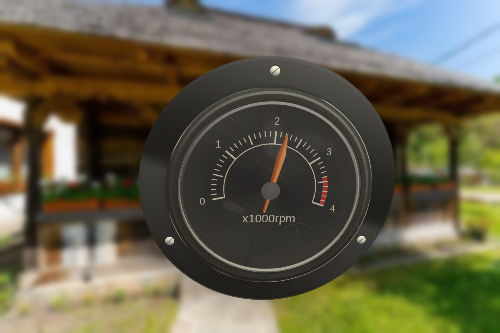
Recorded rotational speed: **2200** rpm
